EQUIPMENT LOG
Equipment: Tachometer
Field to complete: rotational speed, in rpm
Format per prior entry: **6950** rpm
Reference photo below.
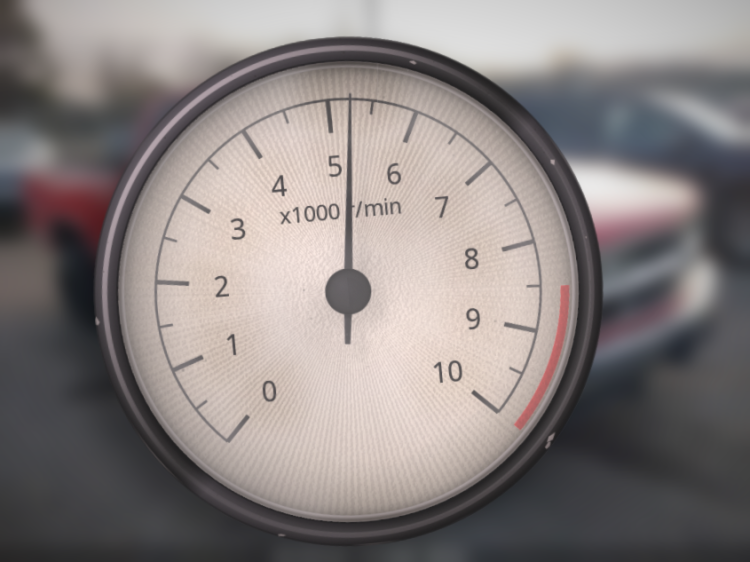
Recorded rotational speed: **5250** rpm
